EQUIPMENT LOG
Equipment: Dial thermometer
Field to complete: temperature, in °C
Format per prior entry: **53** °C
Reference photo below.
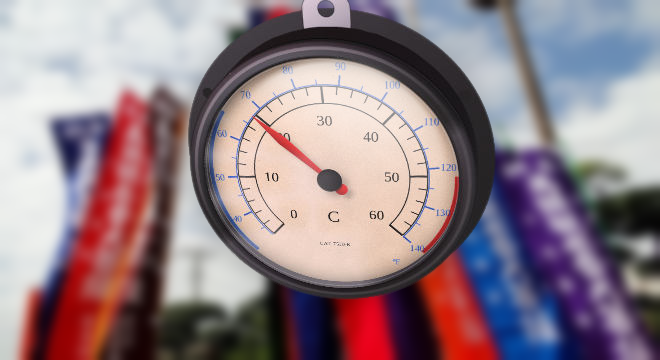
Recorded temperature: **20** °C
